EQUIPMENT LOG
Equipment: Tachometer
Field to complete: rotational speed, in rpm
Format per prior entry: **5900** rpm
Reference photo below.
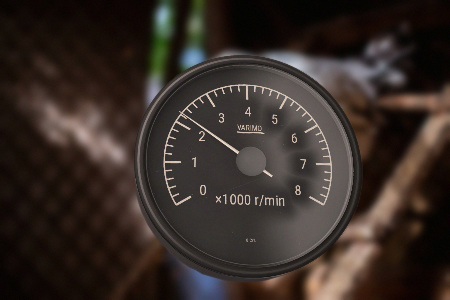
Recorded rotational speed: **2200** rpm
